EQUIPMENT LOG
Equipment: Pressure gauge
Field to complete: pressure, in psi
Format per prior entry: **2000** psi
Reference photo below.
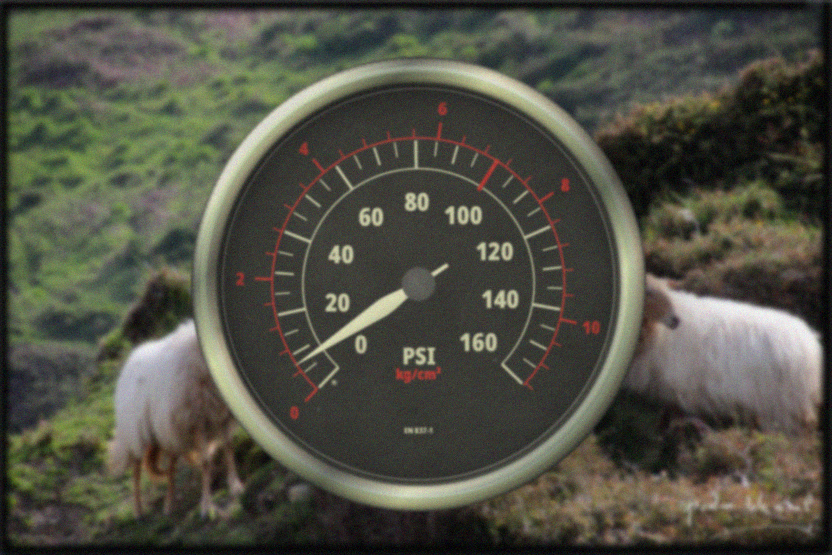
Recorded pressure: **7.5** psi
